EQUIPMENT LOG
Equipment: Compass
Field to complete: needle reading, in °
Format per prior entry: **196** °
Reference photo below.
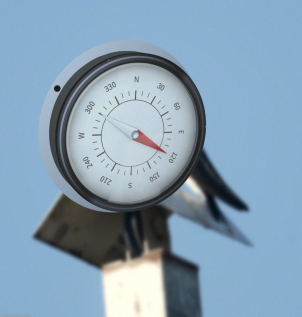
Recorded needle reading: **120** °
